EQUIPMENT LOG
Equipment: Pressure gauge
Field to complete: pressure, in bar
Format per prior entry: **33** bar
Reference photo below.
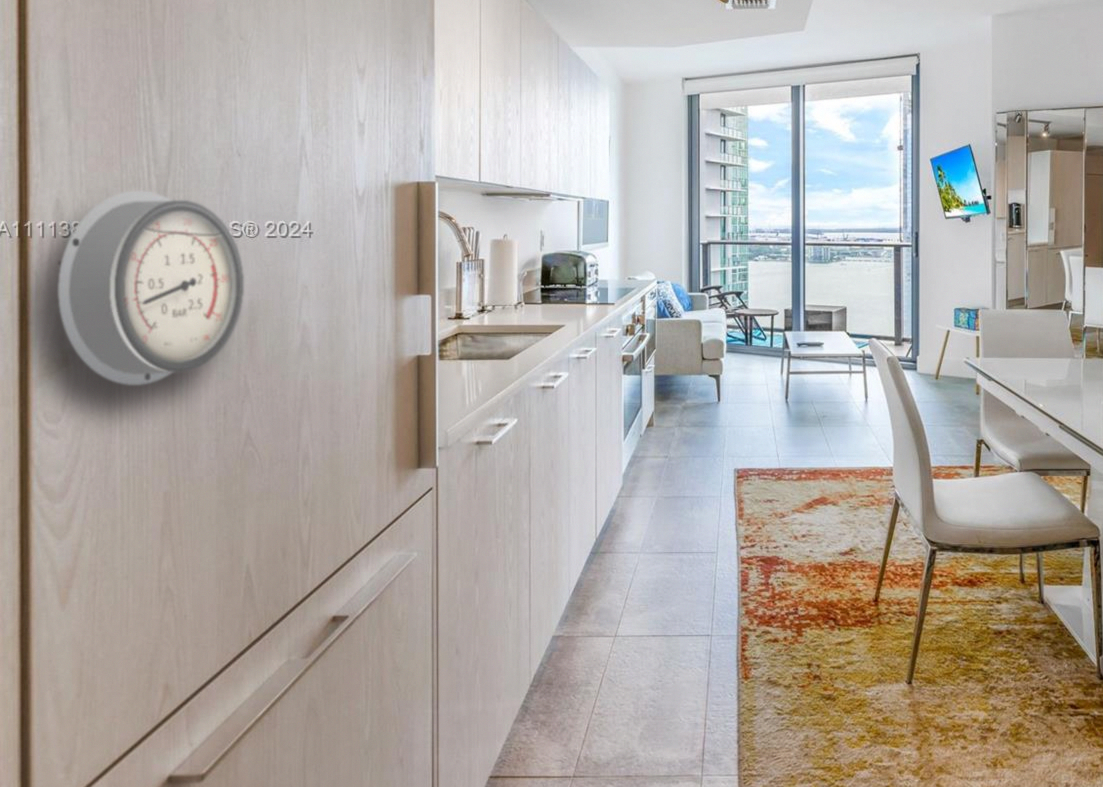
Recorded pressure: **0.3** bar
